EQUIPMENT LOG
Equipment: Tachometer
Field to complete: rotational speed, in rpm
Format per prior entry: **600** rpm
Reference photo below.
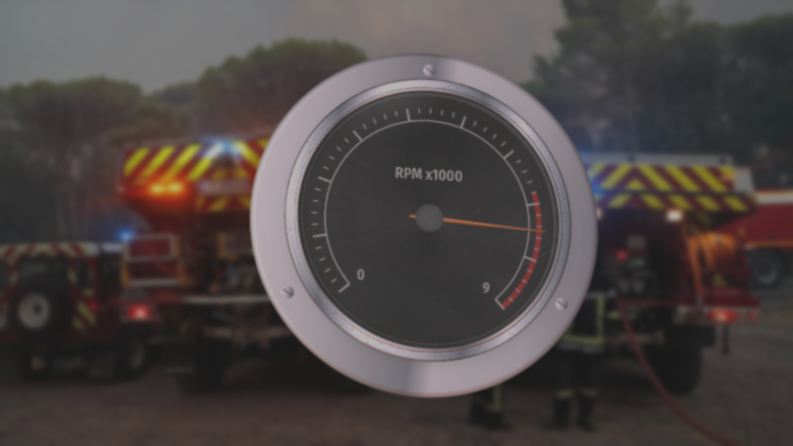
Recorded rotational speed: **7500** rpm
